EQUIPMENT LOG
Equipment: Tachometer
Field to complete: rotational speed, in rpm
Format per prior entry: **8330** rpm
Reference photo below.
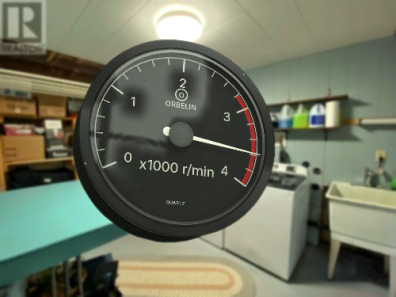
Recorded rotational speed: **3600** rpm
